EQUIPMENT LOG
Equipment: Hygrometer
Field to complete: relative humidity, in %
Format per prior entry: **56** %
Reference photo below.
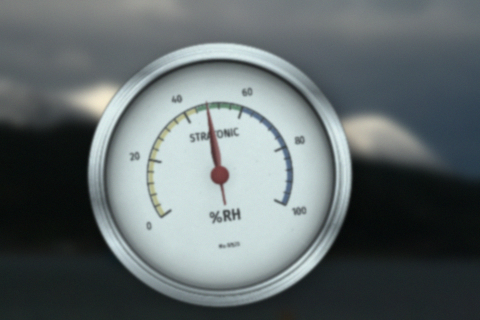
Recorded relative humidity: **48** %
